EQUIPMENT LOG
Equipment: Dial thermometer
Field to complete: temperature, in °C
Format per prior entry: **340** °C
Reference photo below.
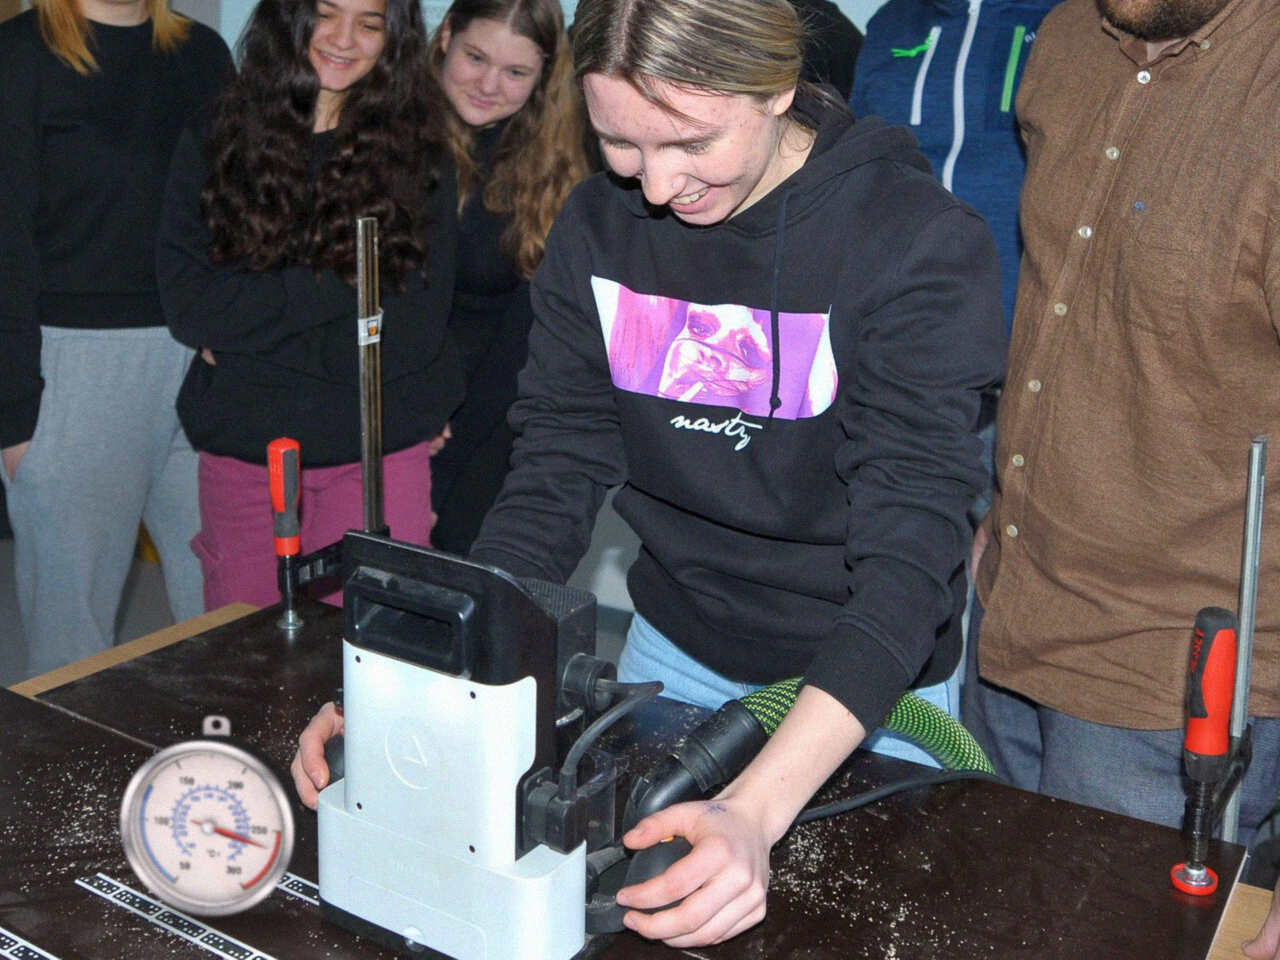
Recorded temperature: **262.5** °C
